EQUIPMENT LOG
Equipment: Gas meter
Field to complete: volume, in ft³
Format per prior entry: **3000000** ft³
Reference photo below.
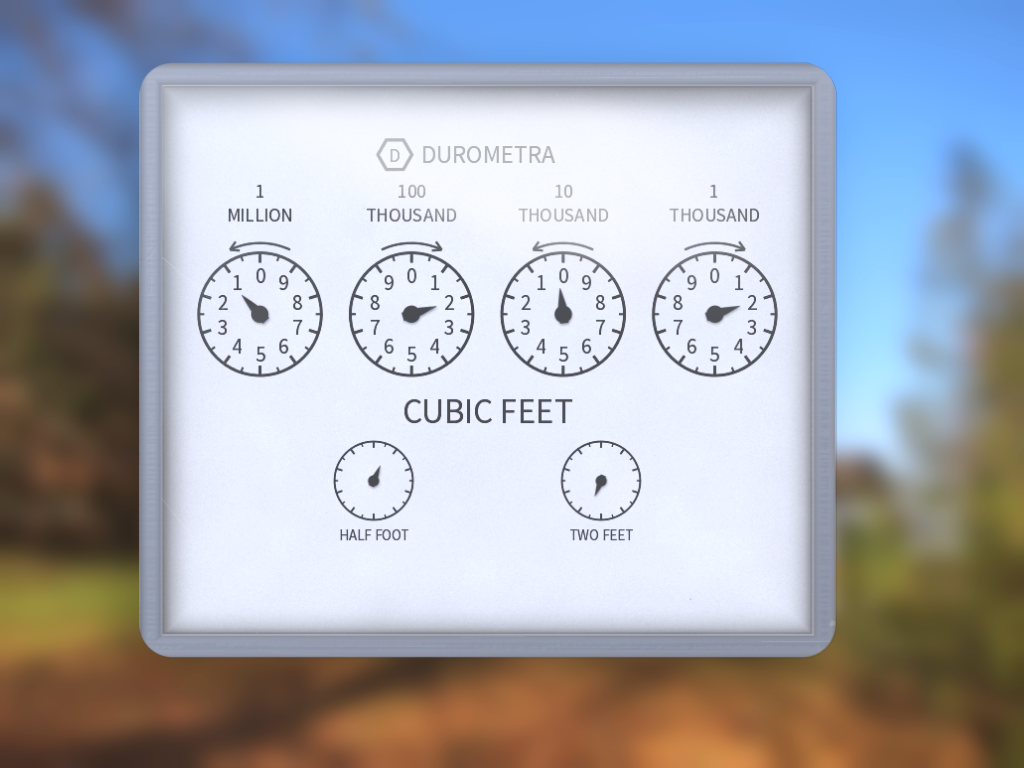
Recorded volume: **120200** ft³
